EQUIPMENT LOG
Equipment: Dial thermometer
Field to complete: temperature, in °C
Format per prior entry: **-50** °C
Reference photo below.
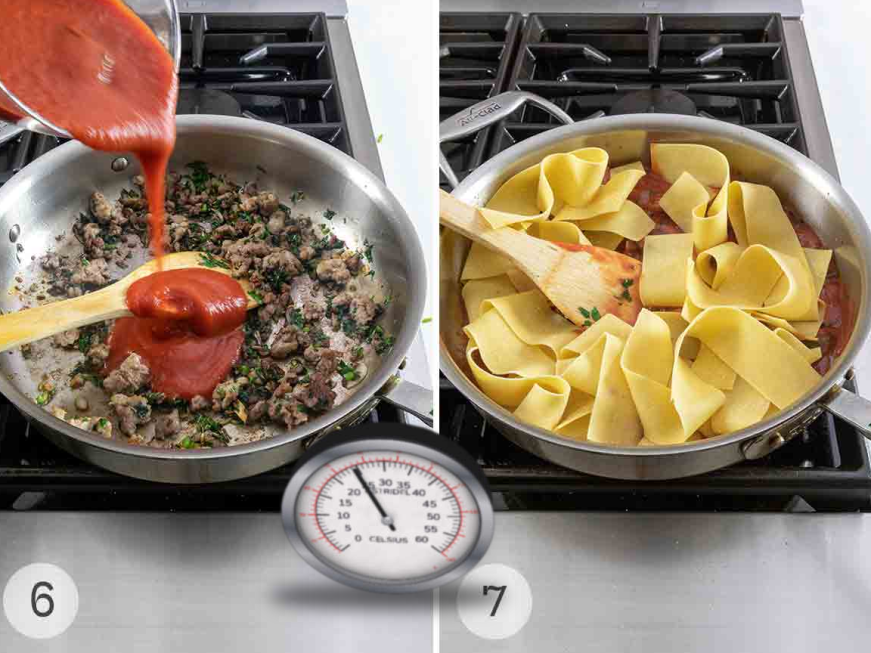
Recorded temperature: **25** °C
